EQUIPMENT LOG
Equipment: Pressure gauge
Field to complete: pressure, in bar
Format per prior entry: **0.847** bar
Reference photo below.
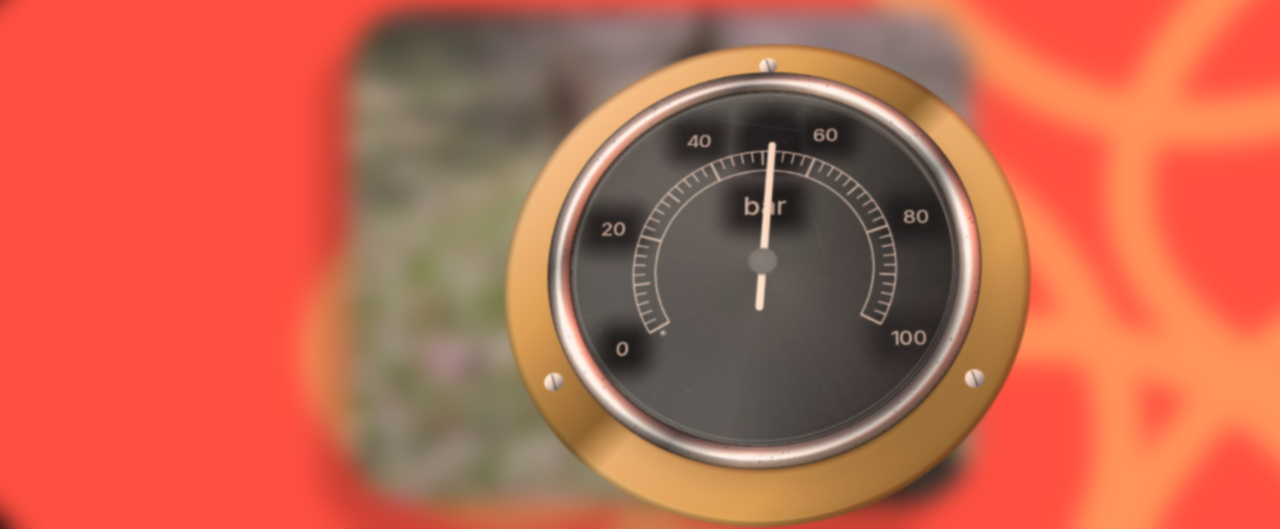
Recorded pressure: **52** bar
